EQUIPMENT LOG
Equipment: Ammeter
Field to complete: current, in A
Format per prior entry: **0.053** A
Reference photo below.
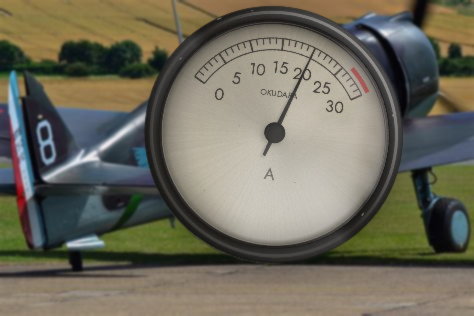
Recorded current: **20** A
